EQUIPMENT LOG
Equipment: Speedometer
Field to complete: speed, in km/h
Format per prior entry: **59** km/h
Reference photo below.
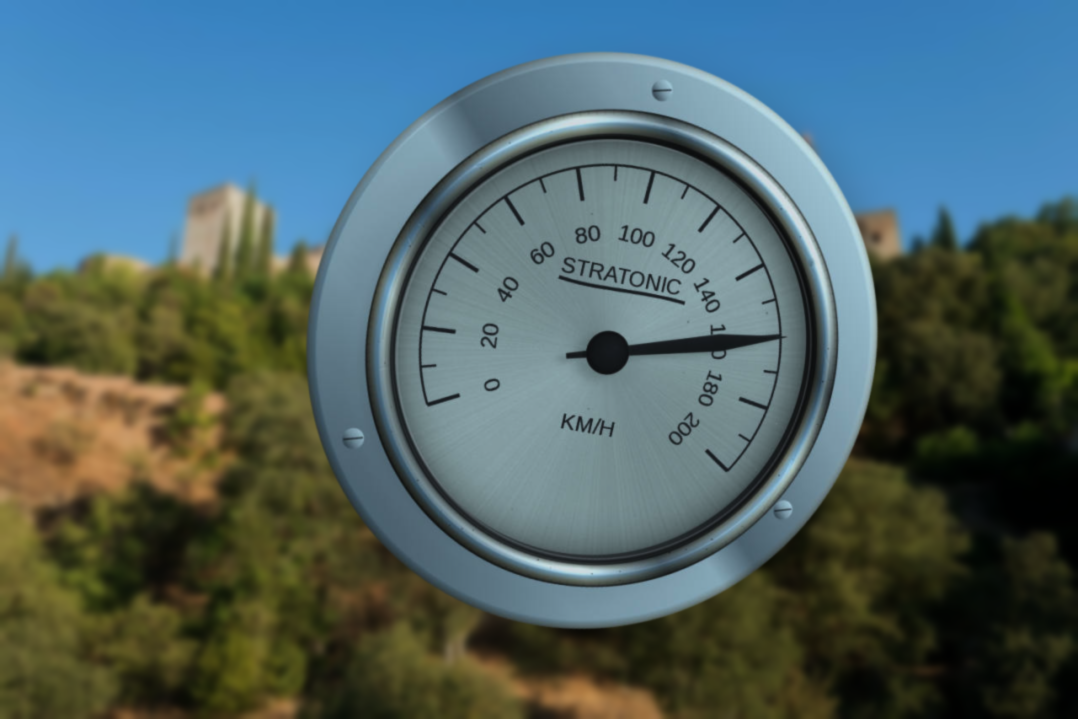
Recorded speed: **160** km/h
